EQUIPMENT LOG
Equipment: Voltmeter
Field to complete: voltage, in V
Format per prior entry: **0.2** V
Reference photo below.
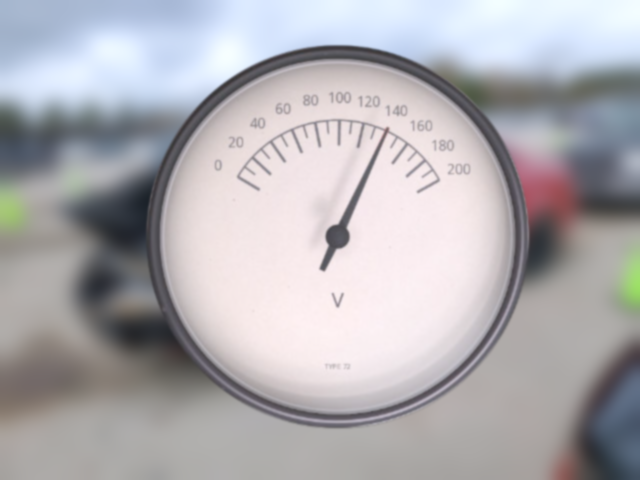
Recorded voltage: **140** V
